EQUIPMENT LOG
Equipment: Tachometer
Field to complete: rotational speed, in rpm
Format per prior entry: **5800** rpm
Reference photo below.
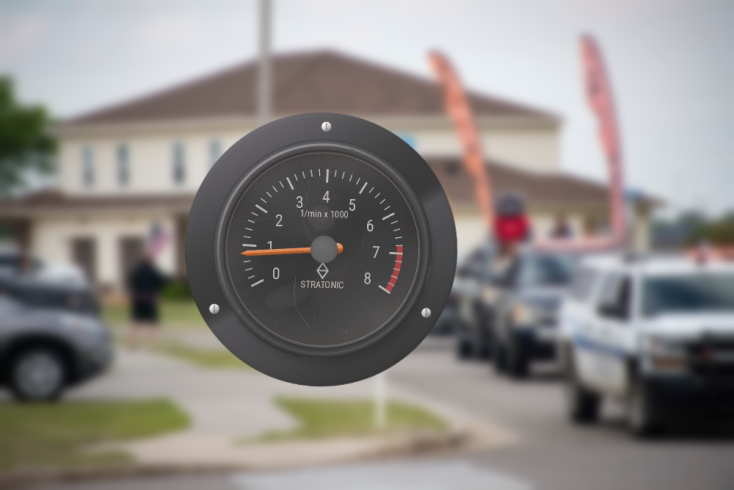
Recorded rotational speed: **800** rpm
